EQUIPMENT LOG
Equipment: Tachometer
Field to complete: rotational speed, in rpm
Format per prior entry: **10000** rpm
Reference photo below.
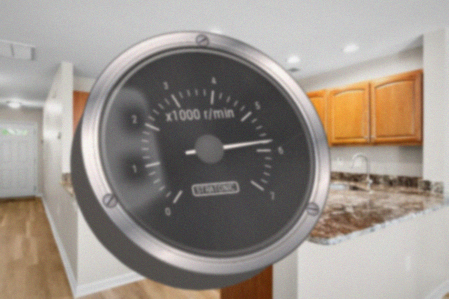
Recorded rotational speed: **5800** rpm
